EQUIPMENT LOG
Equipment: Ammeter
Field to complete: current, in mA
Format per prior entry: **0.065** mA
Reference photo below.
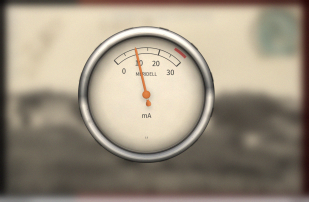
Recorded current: **10** mA
